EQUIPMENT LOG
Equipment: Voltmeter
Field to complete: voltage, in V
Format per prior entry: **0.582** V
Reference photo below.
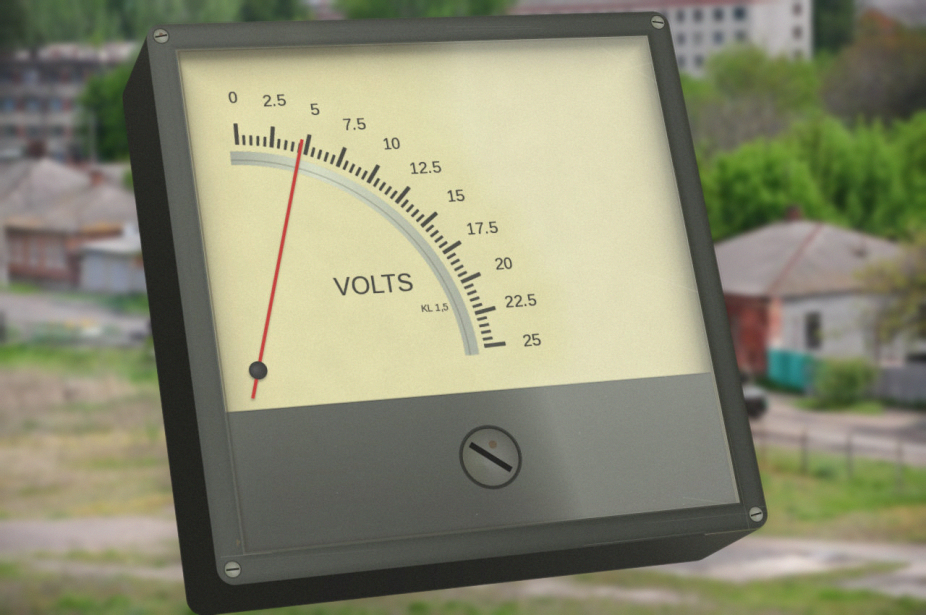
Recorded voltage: **4.5** V
